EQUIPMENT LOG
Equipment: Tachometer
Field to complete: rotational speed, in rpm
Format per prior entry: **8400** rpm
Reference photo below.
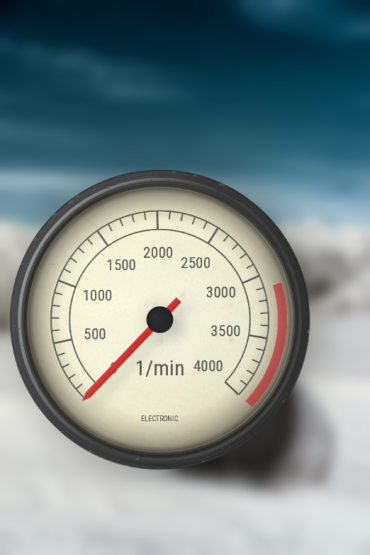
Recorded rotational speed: **0** rpm
